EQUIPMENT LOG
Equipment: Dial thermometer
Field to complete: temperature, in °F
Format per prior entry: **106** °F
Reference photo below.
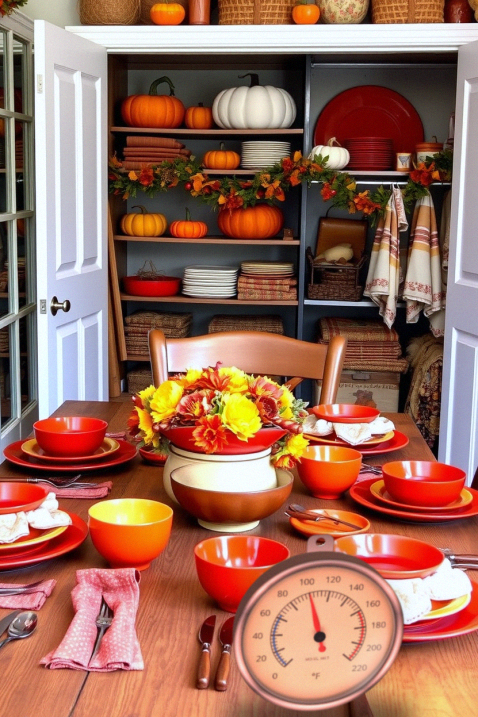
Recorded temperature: **100** °F
